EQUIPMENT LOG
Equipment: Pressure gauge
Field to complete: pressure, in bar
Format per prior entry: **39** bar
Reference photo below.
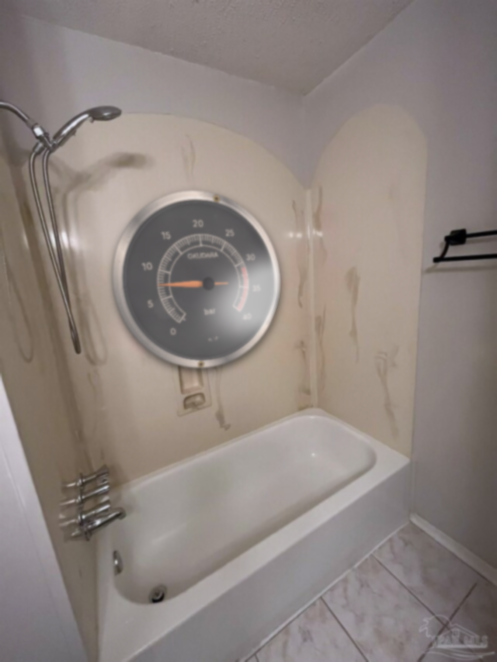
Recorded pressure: **7.5** bar
